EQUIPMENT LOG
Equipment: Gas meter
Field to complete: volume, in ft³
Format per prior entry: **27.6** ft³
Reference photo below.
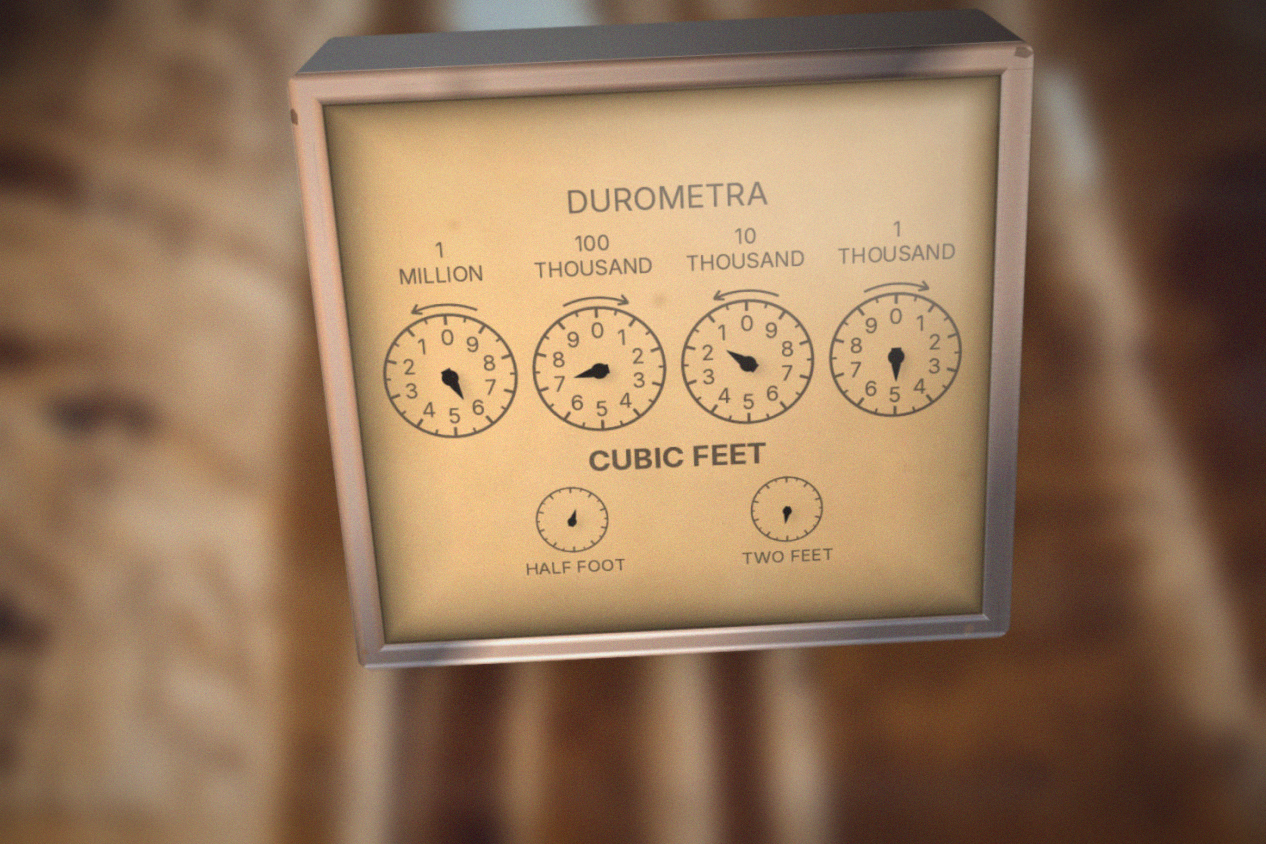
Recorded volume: **571500** ft³
